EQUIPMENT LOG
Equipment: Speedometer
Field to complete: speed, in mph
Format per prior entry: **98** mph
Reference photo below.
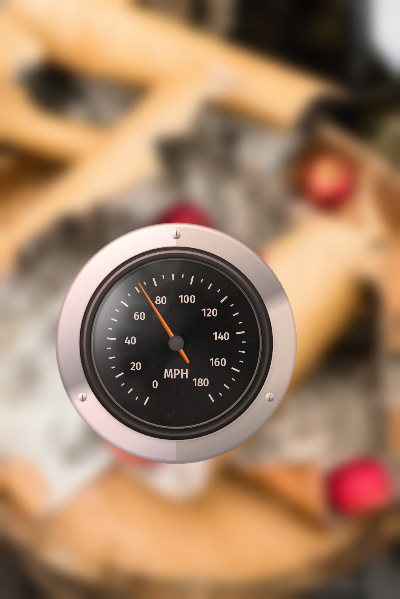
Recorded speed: **72.5** mph
